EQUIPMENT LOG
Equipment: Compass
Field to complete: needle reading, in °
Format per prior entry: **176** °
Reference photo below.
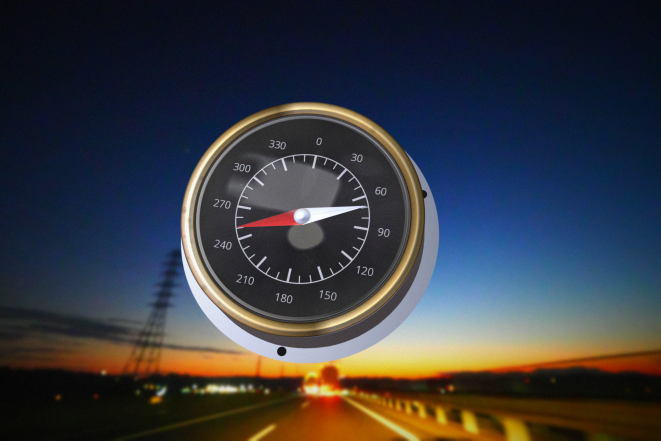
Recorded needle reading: **250** °
